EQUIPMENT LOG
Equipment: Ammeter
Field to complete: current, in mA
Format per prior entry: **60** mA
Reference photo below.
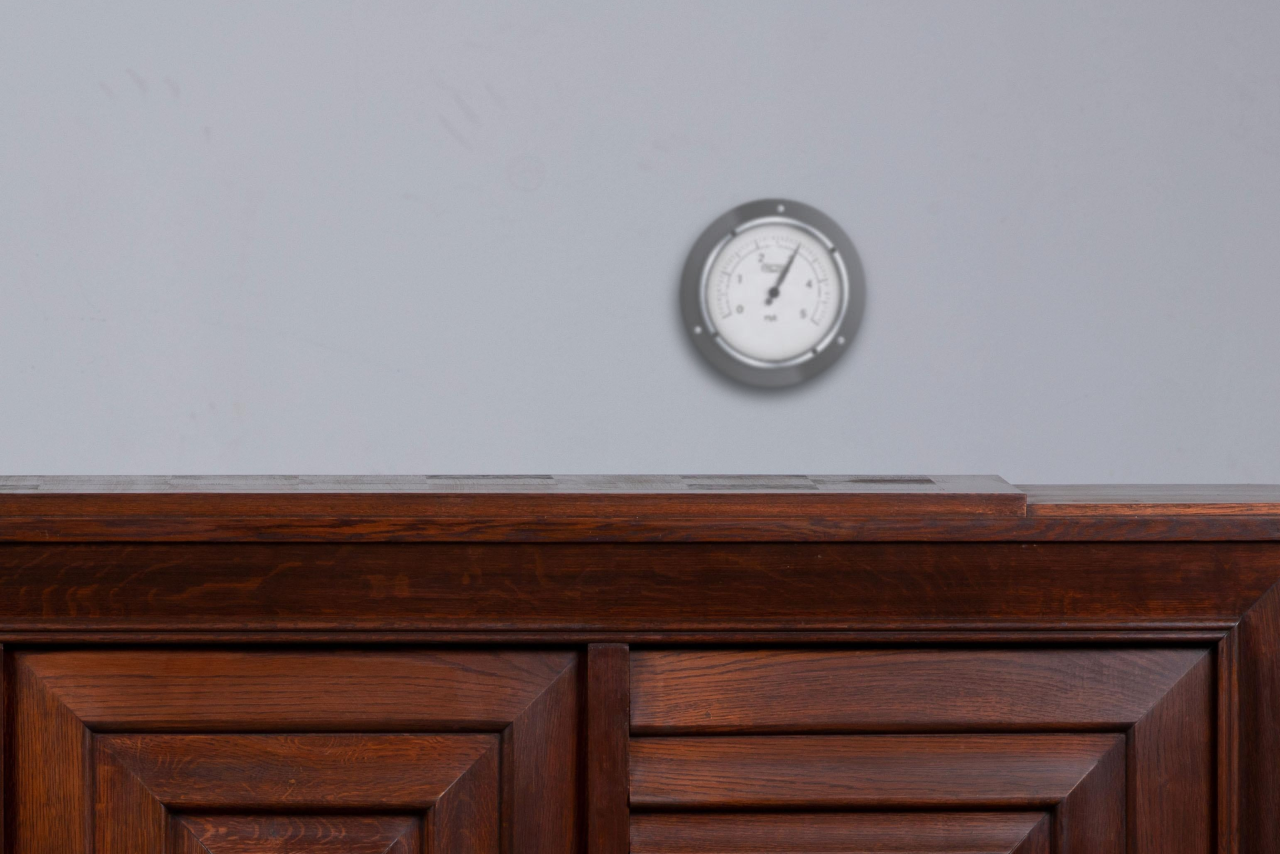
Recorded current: **3** mA
